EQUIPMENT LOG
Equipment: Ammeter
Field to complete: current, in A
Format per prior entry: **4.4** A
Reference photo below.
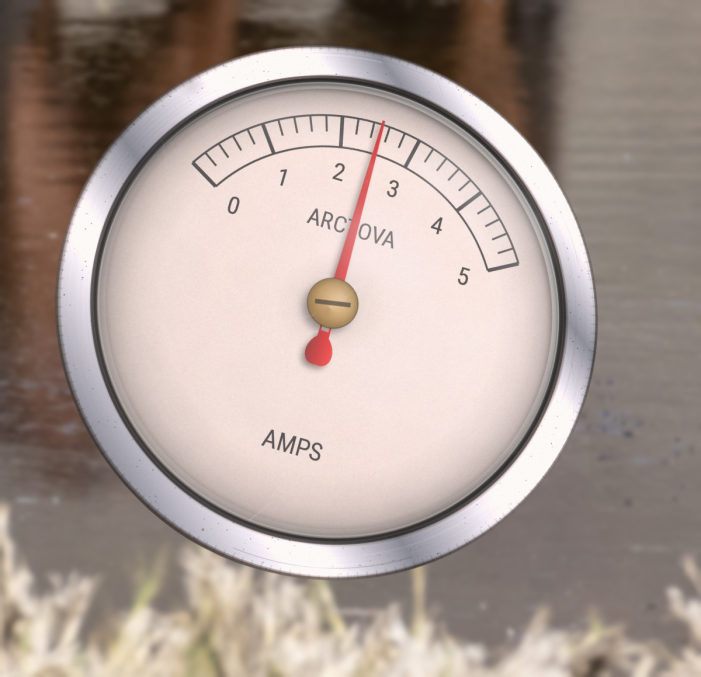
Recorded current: **2.5** A
